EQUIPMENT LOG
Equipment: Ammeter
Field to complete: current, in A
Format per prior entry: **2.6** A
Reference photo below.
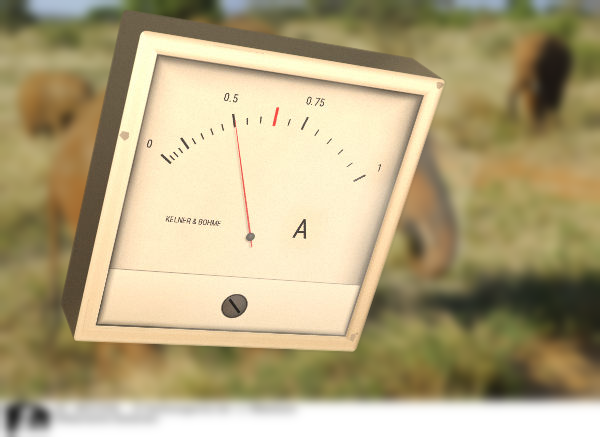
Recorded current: **0.5** A
